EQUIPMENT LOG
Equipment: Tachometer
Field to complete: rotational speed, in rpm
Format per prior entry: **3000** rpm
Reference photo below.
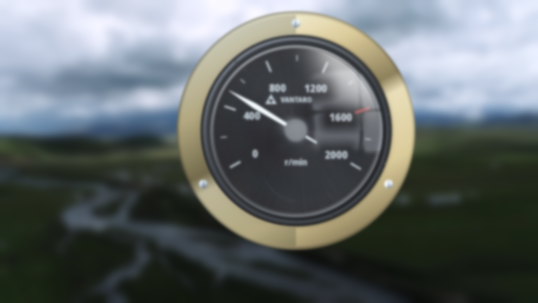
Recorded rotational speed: **500** rpm
